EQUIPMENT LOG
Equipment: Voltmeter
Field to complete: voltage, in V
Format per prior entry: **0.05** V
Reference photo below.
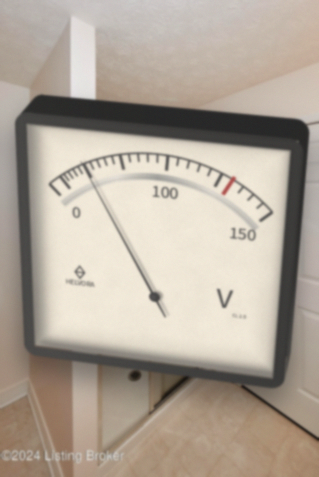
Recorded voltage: **50** V
